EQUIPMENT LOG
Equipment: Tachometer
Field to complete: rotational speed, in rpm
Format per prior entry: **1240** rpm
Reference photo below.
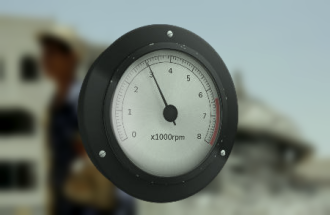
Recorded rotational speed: **3000** rpm
